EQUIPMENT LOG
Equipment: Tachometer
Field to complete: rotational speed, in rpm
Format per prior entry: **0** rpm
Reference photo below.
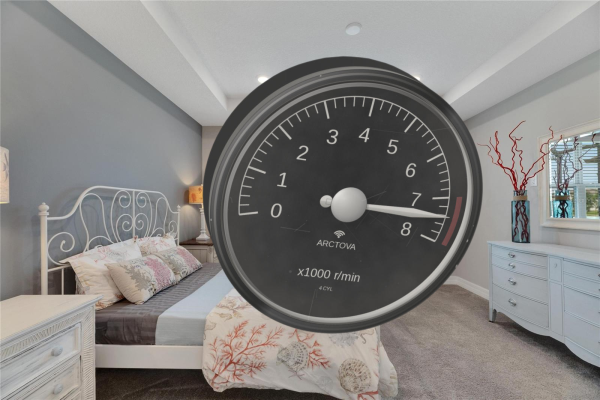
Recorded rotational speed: **7400** rpm
